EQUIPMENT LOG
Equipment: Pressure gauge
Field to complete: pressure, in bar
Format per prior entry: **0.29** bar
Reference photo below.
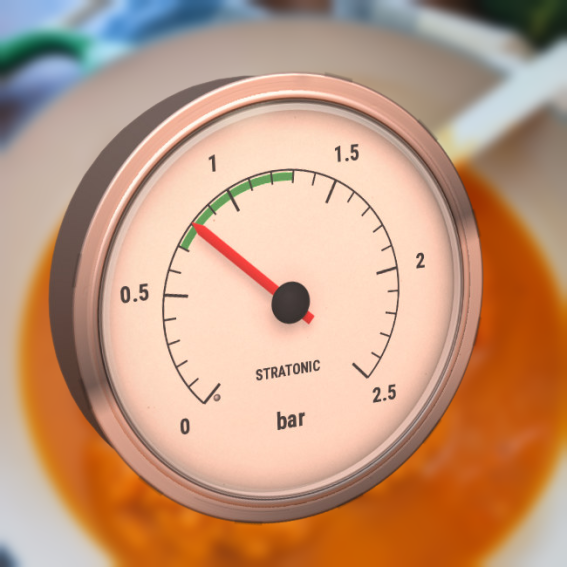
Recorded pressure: **0.8** bar
